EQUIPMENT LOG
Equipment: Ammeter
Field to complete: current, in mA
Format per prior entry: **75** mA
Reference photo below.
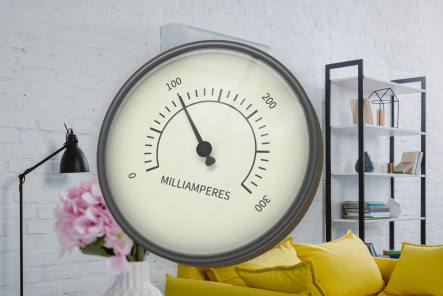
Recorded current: **100** mA
